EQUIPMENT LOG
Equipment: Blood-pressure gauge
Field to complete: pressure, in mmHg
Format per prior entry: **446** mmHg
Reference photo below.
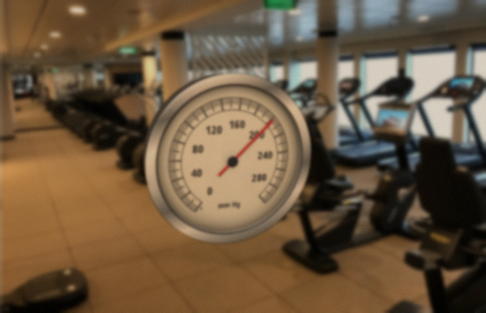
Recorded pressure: **200** mmHg
